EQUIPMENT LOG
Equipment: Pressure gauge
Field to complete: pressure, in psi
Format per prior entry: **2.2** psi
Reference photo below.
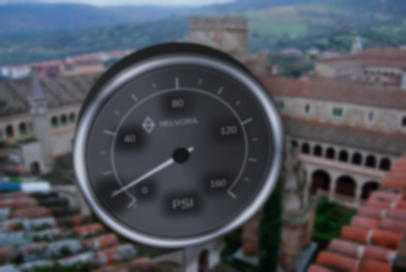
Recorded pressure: **10** psi
